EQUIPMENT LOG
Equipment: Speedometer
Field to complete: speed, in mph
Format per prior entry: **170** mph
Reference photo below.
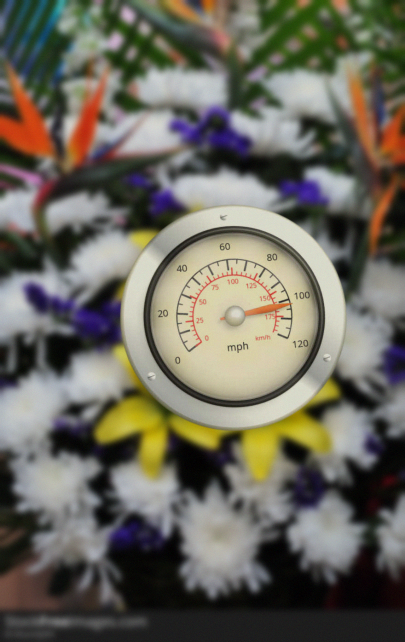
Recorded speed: **102.5** mph
